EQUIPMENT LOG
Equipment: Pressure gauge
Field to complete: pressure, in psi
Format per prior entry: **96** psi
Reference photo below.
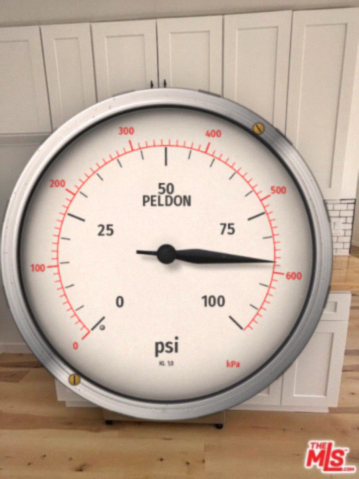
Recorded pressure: **85** psi
